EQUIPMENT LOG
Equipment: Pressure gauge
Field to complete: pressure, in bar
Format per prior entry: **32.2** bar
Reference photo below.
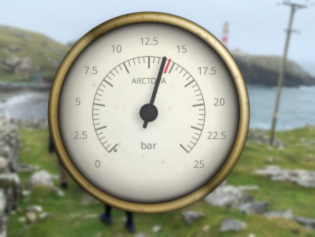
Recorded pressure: **14** bar
